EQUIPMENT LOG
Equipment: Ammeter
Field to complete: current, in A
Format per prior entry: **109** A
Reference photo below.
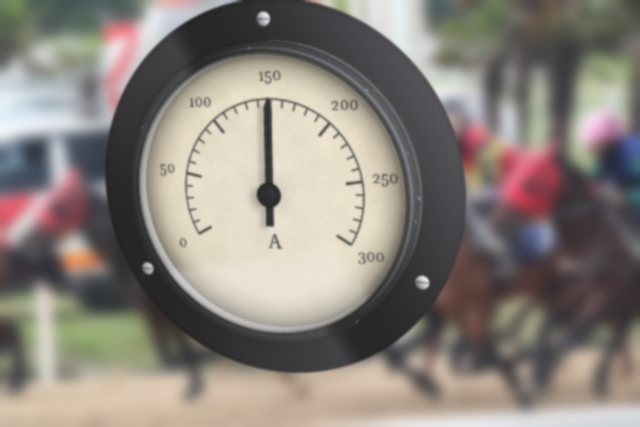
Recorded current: **150** A
